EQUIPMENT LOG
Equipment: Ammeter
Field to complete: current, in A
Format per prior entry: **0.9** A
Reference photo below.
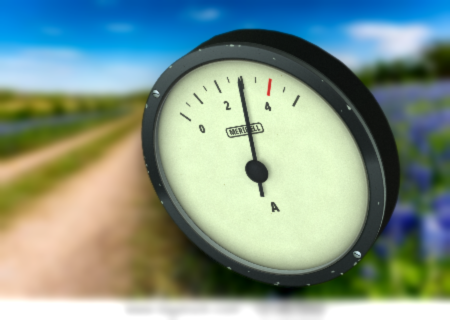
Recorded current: **3** A
